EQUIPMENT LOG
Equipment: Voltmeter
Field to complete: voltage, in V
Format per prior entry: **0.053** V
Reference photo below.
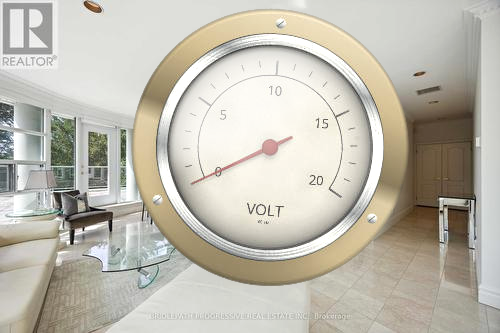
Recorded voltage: **0** V
